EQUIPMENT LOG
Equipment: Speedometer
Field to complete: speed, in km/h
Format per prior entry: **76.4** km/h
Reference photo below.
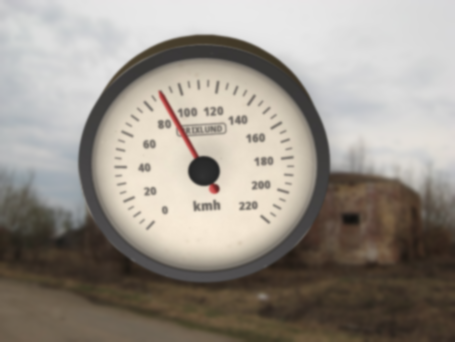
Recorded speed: **90** km/h
